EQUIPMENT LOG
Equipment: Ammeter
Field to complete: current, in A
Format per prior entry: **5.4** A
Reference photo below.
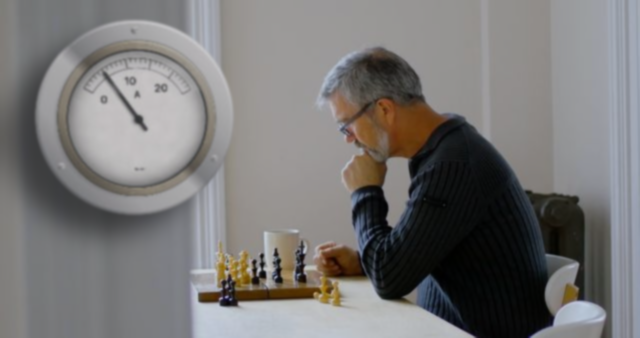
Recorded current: **5** A
